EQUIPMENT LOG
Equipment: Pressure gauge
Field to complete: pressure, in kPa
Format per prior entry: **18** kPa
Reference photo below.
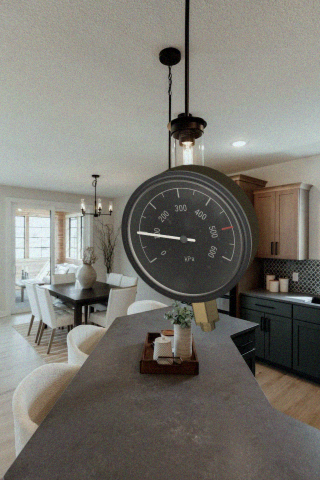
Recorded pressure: **100** kPa
